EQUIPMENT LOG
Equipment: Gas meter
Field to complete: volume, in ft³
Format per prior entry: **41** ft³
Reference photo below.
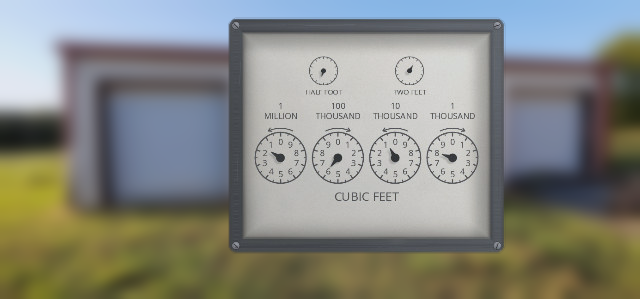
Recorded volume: **160800** ft³
